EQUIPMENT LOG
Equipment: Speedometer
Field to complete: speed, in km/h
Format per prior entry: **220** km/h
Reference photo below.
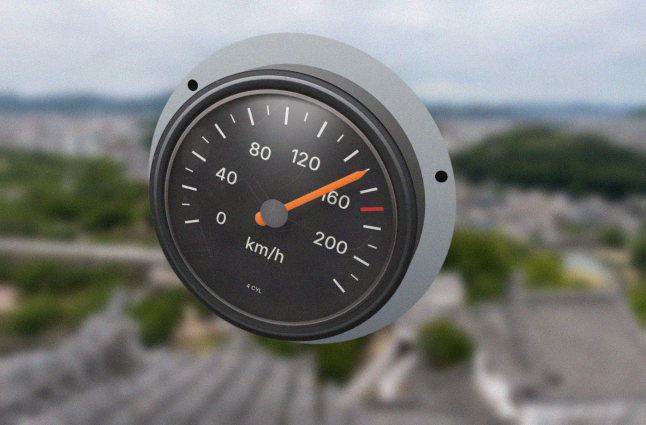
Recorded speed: **150** km/h
